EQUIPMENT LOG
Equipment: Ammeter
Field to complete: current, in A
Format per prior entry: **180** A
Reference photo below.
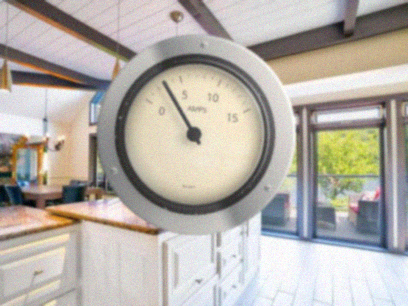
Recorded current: **3** A
